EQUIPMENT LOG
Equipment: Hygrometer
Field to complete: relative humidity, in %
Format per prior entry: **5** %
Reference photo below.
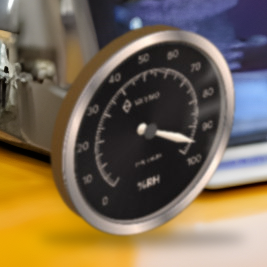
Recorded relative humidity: **95** %
